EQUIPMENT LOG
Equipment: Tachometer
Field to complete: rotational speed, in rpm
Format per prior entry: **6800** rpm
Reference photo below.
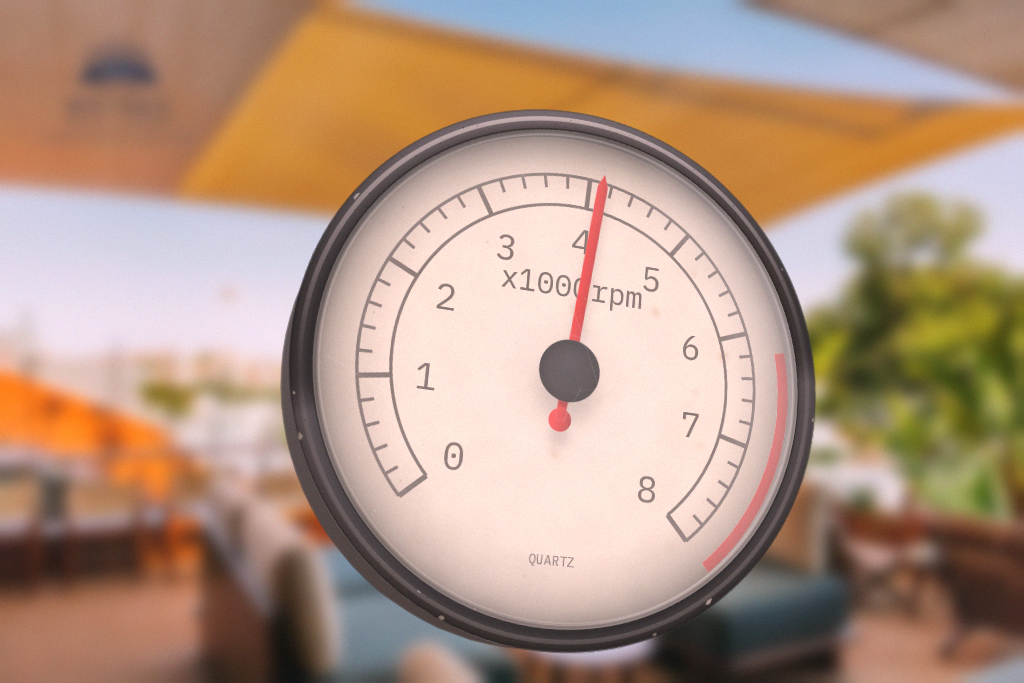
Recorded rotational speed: **4100** rpm
